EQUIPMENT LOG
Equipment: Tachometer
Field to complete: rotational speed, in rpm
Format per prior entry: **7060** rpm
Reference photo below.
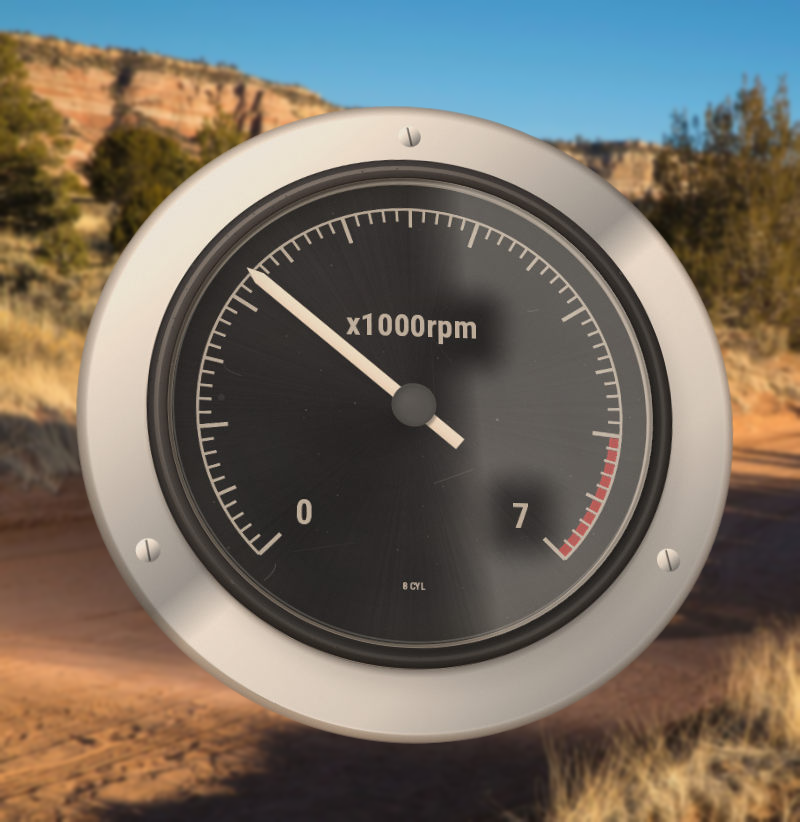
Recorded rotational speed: **2200** rpm
